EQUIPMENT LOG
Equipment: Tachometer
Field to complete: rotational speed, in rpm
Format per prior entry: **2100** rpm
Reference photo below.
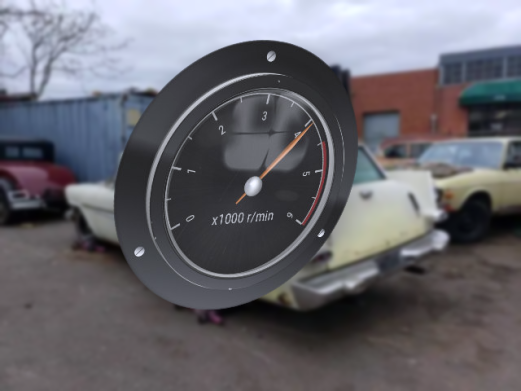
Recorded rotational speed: **4000** rpm
